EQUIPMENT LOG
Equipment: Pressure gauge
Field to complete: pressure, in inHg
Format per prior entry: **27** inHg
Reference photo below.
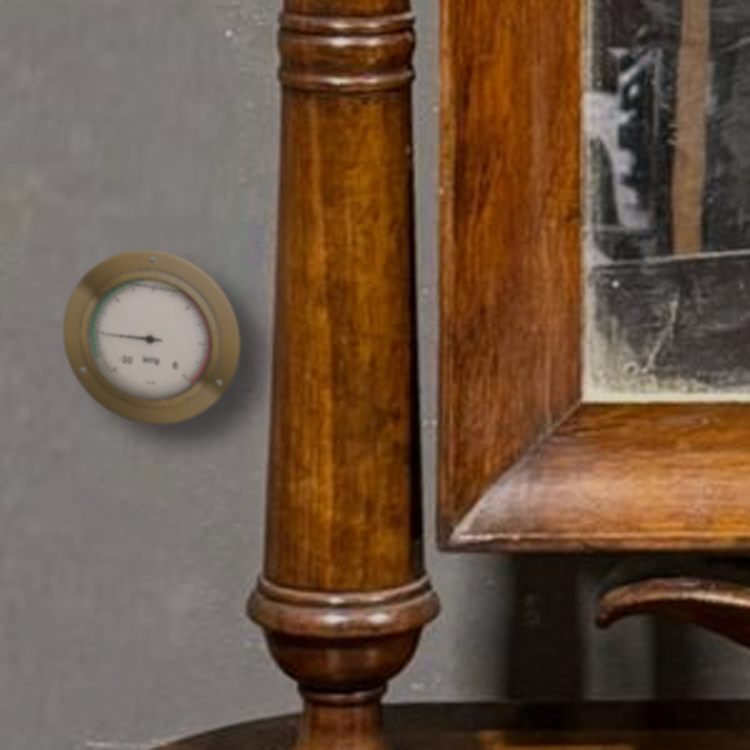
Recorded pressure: **-25** inHg
